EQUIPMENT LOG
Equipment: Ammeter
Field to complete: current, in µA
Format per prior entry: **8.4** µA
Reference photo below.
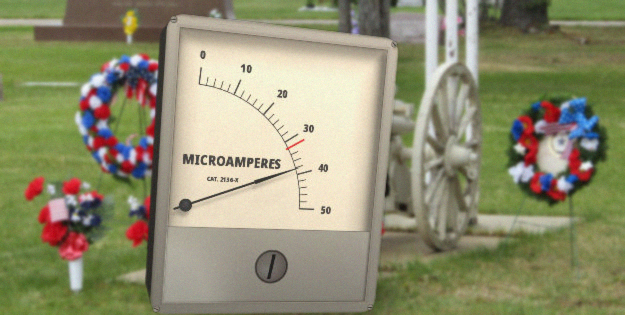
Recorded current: **38** µA
